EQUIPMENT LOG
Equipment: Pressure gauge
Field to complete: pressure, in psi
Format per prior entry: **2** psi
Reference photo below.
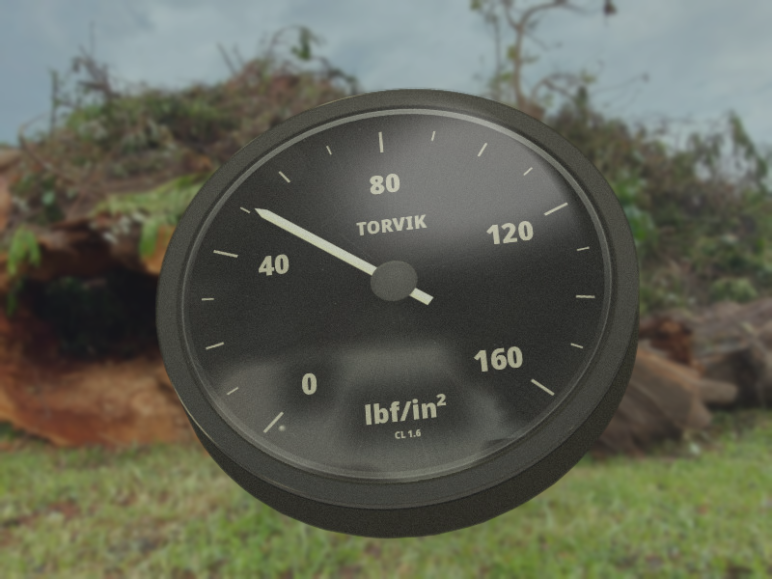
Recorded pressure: **50** psi
